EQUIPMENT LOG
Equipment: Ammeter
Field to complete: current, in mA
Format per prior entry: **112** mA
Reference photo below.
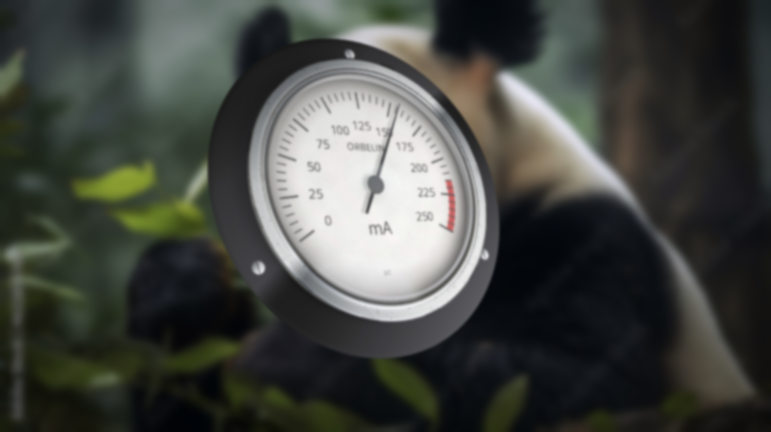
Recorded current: **155** mA
